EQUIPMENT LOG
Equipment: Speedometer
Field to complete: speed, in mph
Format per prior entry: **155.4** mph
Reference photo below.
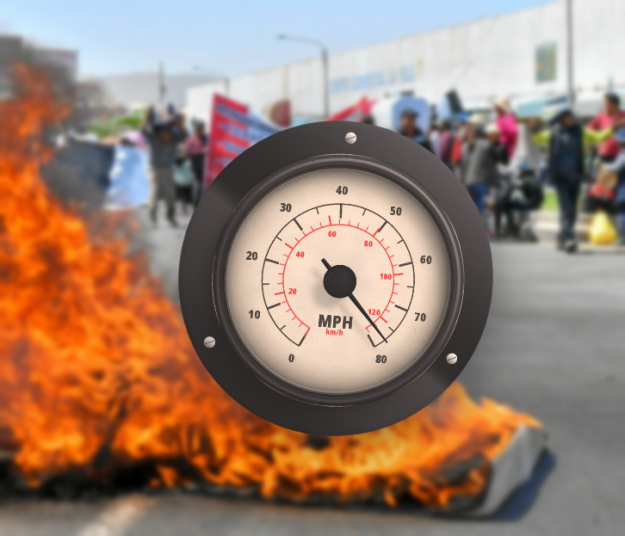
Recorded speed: **77.5** mph
